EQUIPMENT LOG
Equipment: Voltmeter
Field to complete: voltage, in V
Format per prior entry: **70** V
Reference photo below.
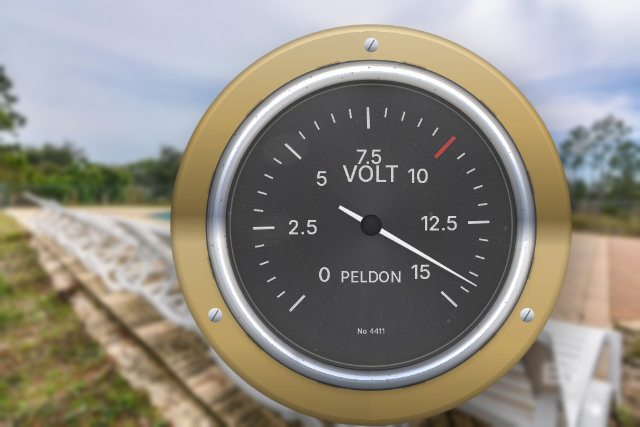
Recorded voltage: **14.25** V
